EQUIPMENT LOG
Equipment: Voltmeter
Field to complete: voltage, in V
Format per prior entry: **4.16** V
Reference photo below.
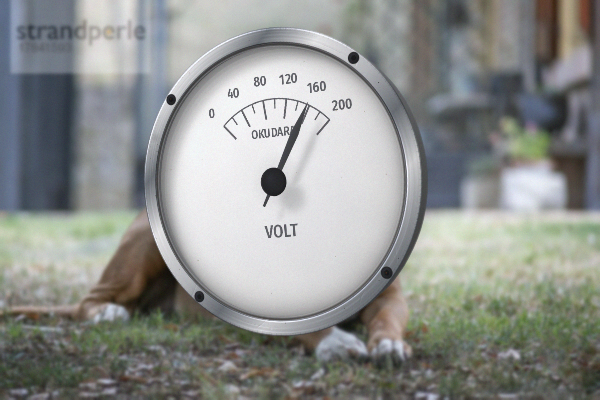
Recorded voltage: **160** V
